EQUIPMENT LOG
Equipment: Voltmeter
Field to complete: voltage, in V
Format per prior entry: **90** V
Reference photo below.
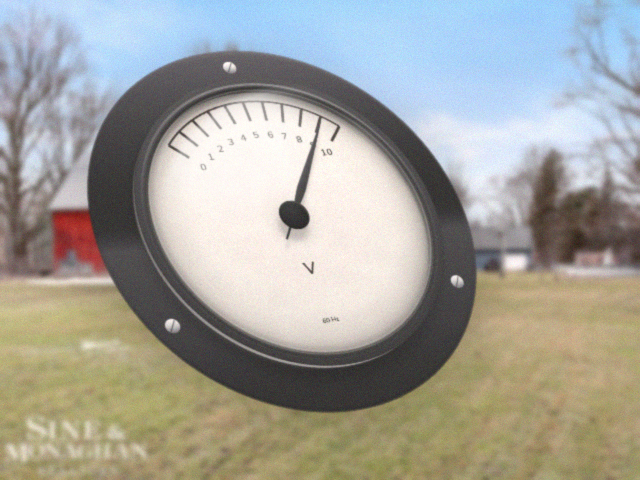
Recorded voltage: **9** V
